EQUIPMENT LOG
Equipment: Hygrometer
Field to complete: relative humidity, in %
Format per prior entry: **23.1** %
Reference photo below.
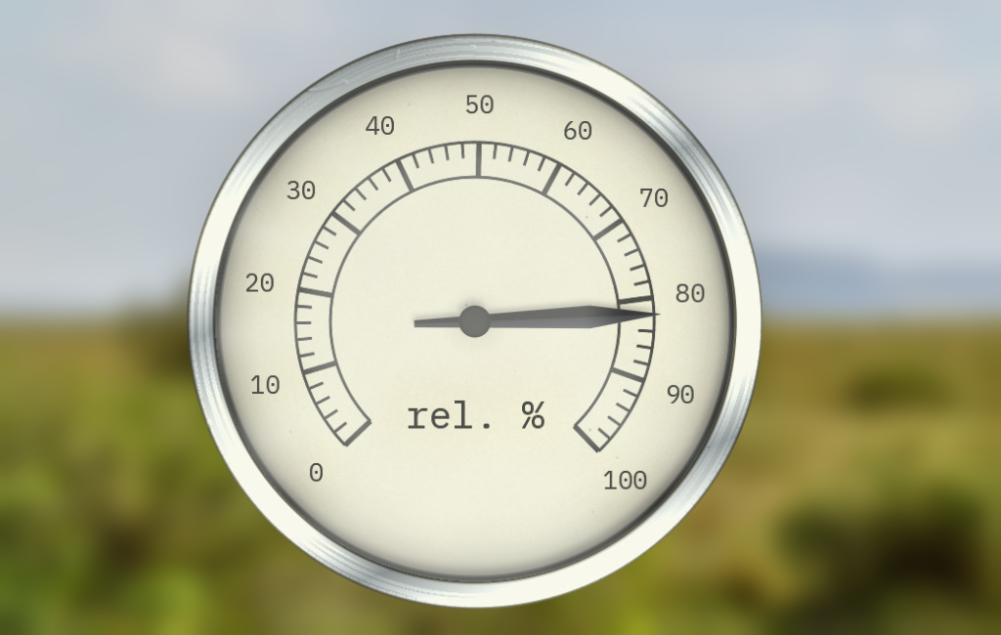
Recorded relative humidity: **82** %
